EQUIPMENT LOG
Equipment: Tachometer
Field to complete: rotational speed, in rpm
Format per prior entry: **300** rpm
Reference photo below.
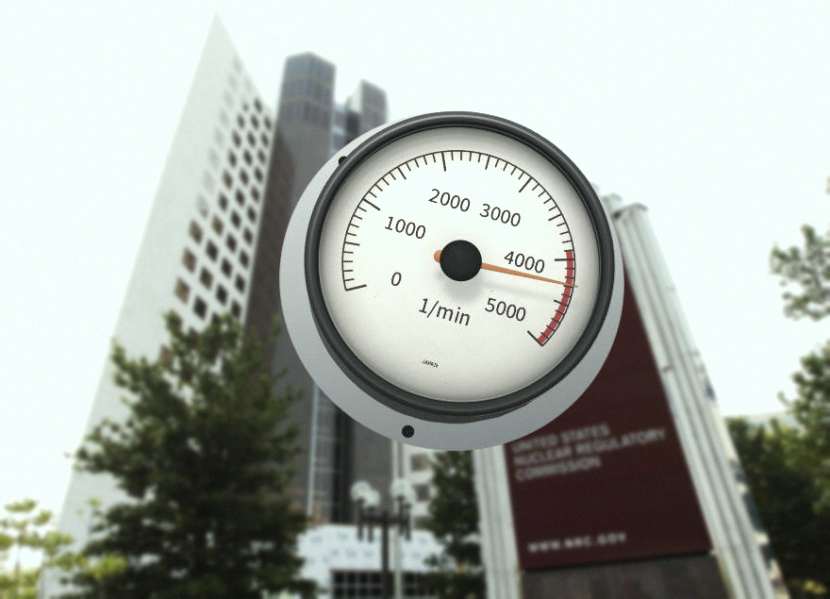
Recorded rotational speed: **4300** rpm
